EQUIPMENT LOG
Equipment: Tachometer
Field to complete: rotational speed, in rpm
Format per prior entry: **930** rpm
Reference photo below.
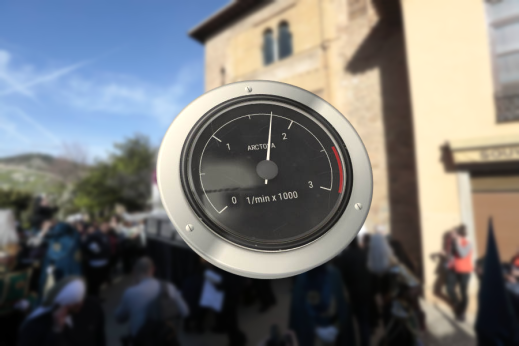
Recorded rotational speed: **1750** rpm
